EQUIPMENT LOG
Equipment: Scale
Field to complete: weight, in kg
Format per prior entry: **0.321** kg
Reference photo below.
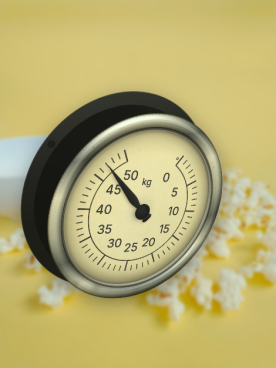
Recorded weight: **47** kg
